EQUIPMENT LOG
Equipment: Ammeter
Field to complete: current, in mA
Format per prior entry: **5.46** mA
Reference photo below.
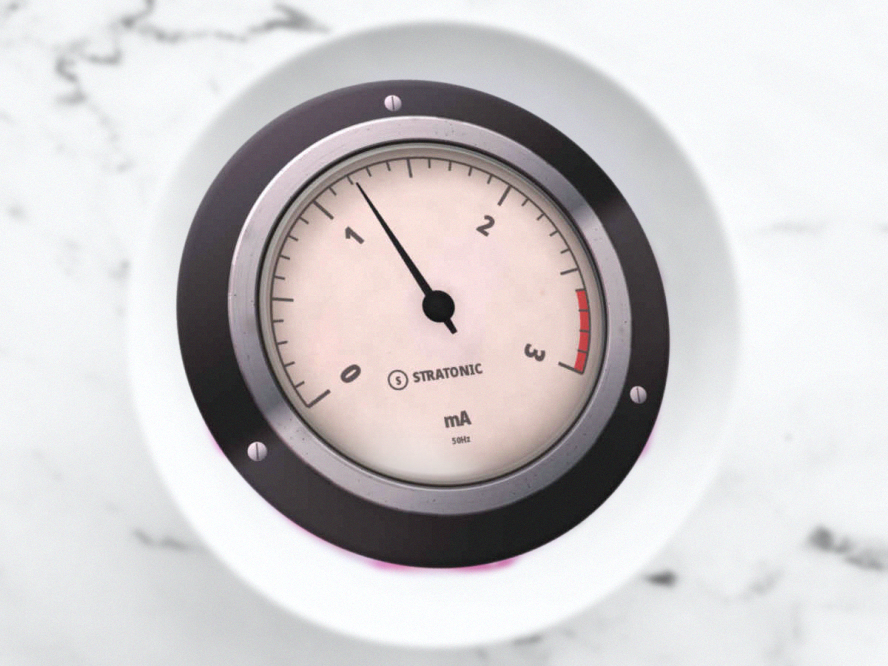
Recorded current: **1.2** mA
